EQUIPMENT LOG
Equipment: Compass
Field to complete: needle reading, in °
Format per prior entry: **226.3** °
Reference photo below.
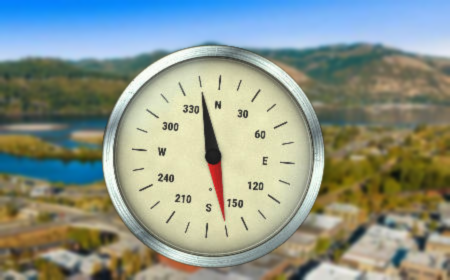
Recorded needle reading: **165** °
